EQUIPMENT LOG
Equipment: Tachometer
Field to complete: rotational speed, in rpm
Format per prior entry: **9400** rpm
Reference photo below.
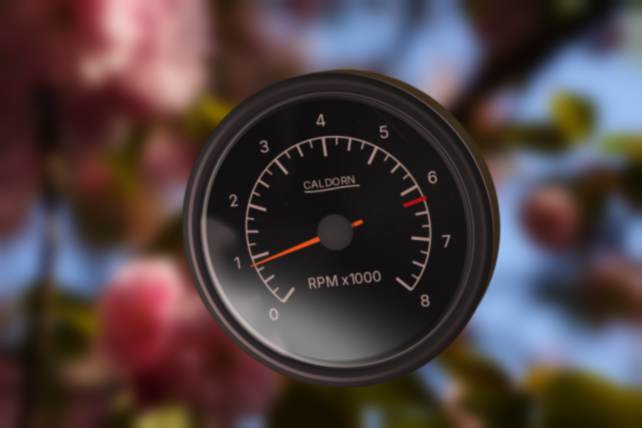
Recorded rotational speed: **875** rpm
